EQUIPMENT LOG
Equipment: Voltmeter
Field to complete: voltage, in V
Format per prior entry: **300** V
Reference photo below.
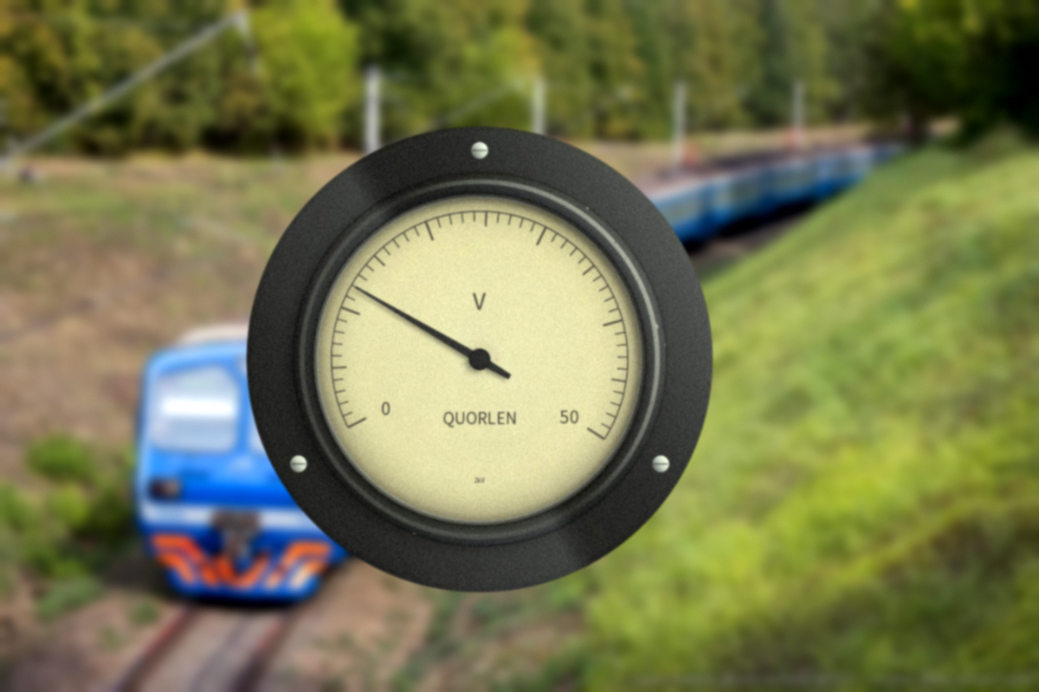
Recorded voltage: **12** V
